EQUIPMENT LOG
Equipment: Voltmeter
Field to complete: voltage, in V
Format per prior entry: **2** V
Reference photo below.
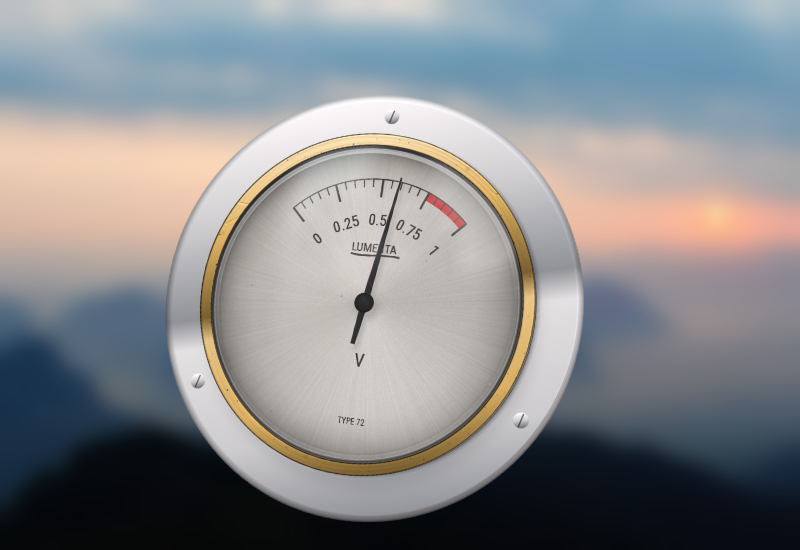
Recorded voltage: **0.6** V
